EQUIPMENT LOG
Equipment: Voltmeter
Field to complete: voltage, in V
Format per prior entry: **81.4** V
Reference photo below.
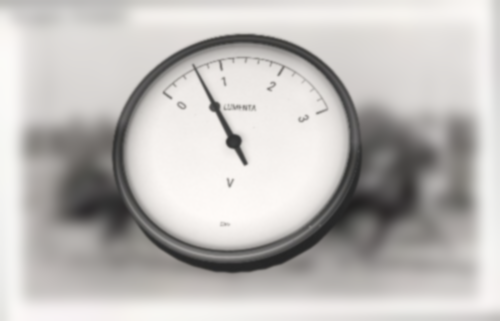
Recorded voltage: **0.6** V
